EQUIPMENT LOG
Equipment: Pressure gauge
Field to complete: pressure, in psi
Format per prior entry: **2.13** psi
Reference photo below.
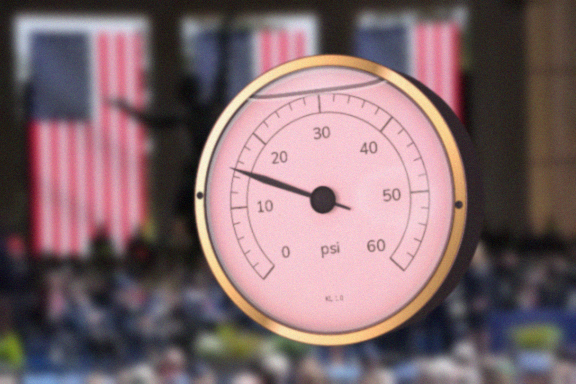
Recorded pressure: **15** psi
